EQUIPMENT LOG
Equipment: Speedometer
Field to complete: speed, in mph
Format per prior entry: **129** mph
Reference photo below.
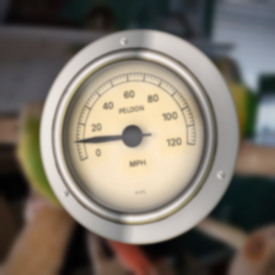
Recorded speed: **10** mph
